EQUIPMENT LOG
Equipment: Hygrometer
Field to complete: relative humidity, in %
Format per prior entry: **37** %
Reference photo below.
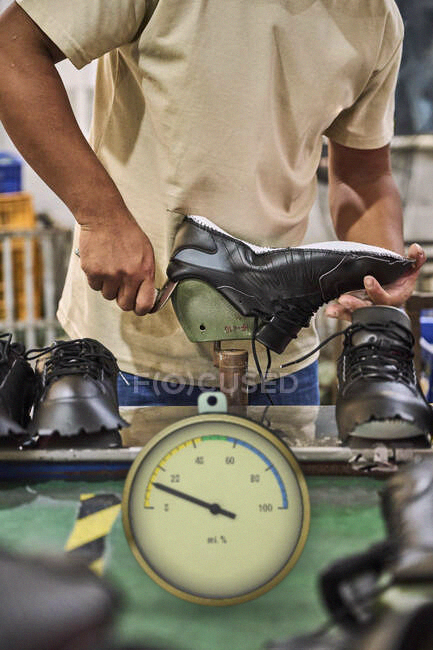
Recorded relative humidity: **12** %
